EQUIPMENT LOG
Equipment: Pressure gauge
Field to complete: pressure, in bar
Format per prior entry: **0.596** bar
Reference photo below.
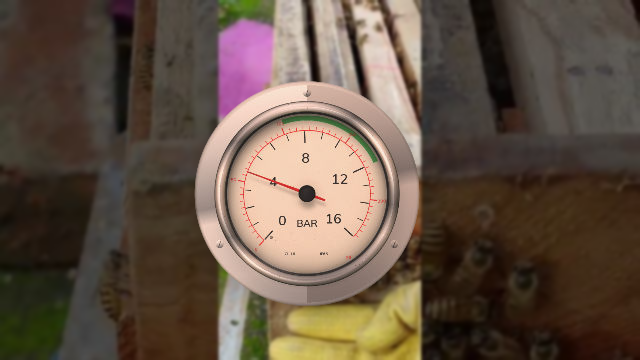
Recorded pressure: **4** bar
